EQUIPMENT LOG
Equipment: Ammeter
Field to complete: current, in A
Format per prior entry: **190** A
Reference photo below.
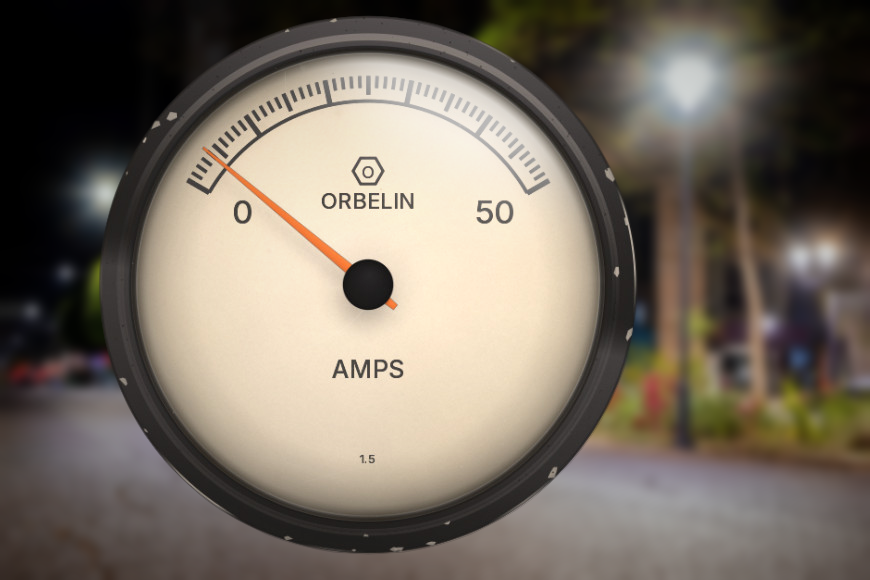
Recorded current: **4** A
